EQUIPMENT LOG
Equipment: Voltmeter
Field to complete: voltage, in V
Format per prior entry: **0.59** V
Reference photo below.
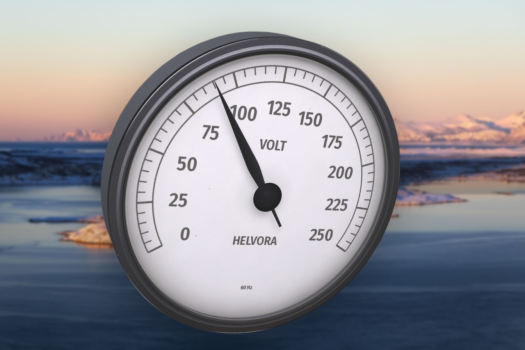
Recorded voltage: **90** V
